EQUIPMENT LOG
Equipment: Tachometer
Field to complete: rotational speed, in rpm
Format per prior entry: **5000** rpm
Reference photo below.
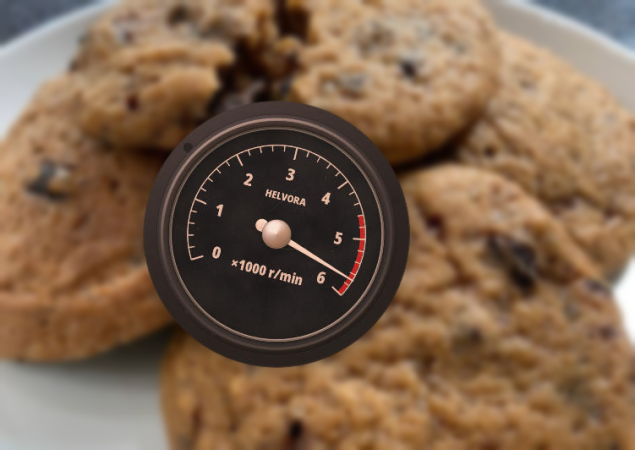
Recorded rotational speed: **5700** rpm
